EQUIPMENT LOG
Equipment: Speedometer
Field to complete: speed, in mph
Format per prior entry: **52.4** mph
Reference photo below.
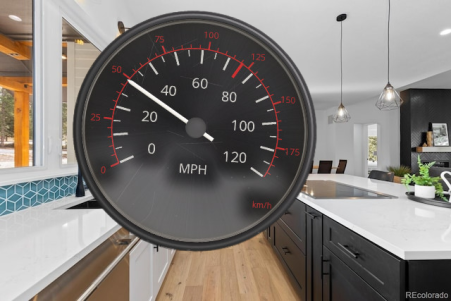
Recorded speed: **30** mph
